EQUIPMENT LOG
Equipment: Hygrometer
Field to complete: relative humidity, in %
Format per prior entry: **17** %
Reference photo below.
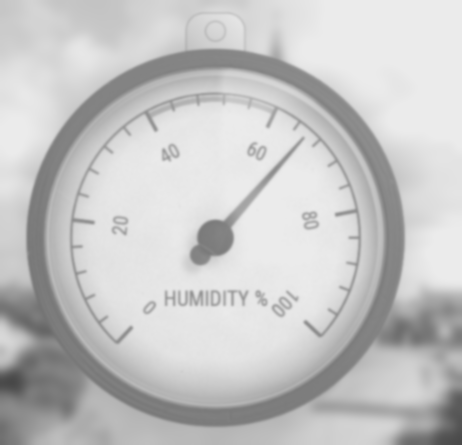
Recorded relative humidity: **66** %
